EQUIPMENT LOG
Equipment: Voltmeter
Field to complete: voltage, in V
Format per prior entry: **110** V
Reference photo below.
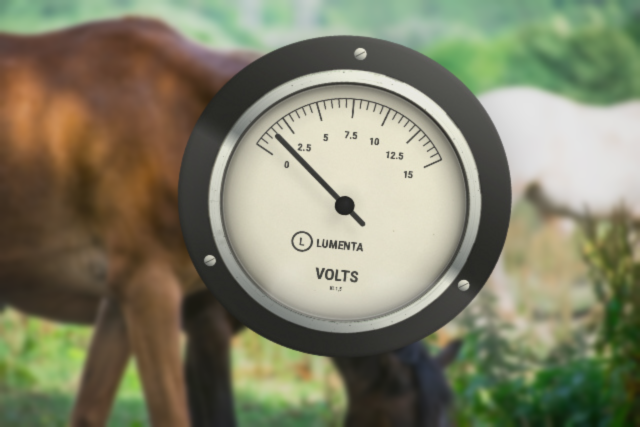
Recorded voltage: **1.5** V
